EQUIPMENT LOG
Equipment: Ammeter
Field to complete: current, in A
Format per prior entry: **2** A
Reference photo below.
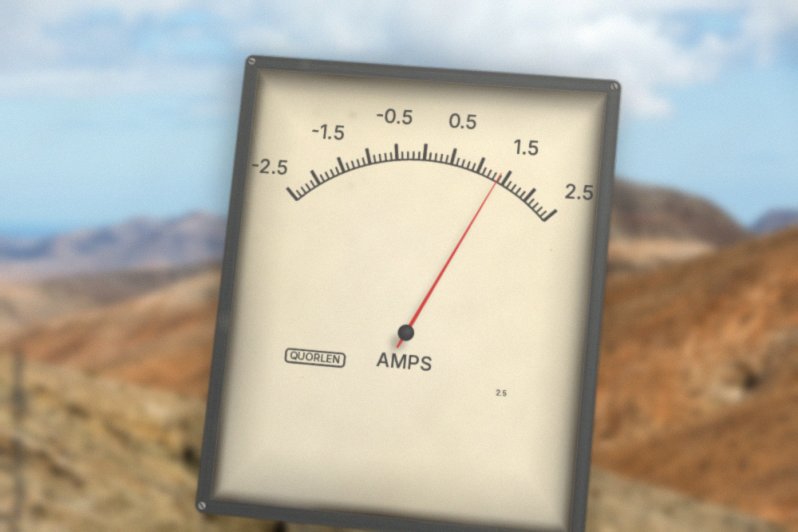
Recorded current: **1.4** A
